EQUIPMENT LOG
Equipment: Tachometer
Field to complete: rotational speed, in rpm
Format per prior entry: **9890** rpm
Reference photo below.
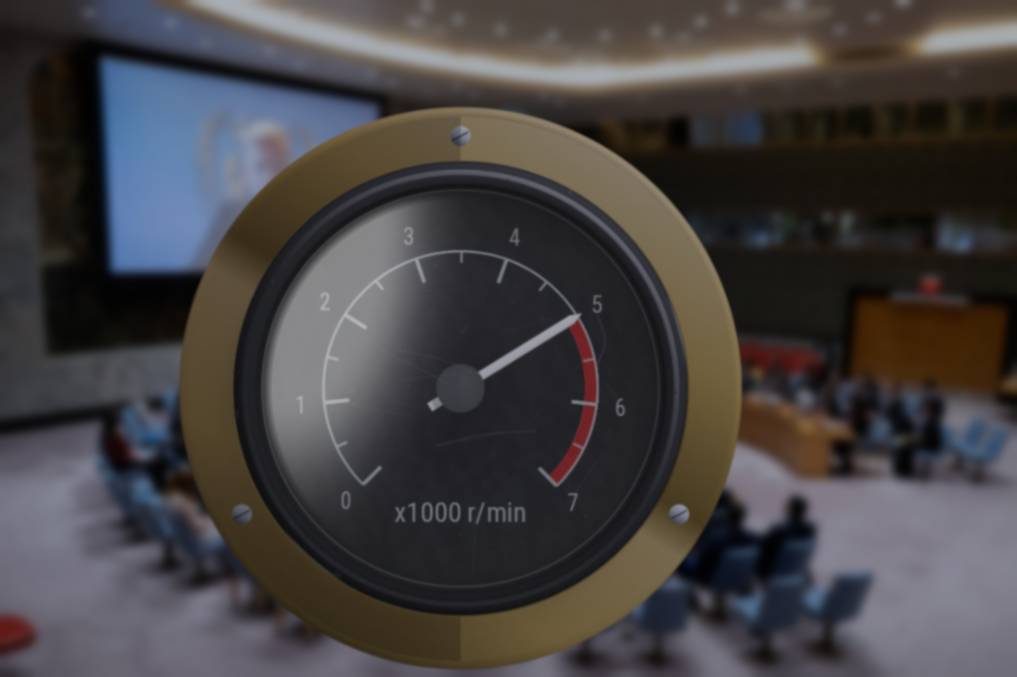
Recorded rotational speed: **5000** rpm
